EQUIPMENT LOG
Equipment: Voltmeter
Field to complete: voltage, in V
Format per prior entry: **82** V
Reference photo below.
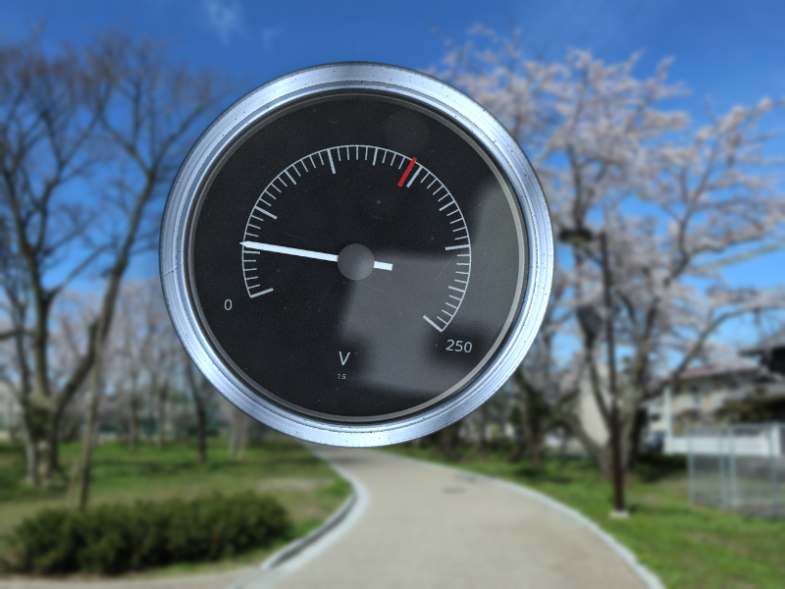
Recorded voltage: **30** V
